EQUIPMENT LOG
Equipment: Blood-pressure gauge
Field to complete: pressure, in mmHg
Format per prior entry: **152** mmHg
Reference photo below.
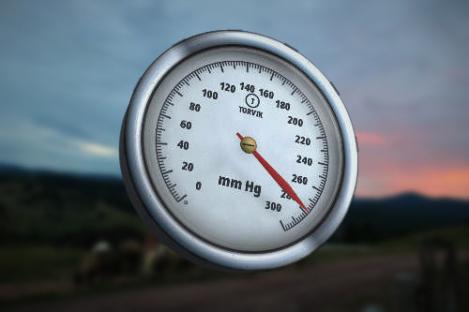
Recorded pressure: **280** mmHg
